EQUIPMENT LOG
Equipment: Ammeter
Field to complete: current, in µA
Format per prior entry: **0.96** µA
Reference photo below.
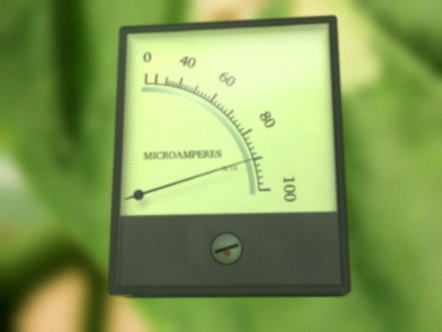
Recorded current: **90** µA
